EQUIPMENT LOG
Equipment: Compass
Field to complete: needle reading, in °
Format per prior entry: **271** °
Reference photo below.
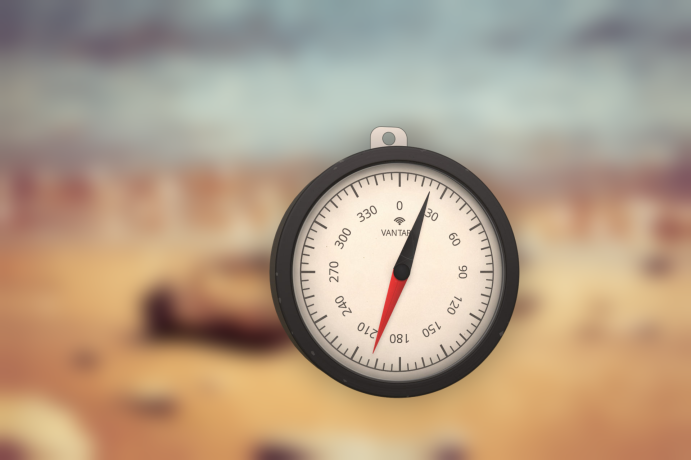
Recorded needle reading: **200** °
